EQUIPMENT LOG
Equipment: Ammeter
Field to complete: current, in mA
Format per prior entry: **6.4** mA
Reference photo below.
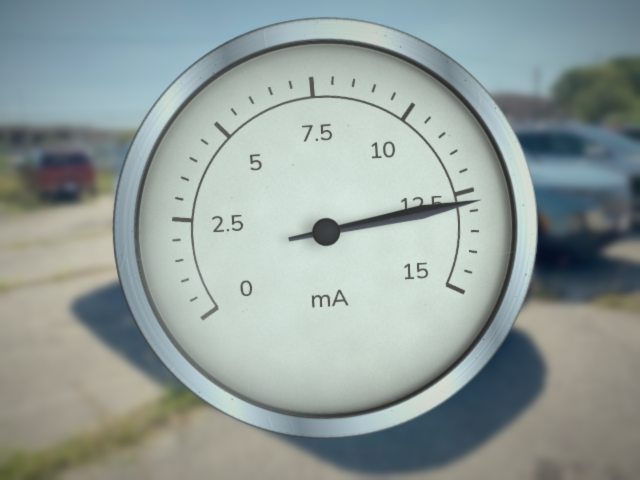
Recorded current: **12.75** mA
